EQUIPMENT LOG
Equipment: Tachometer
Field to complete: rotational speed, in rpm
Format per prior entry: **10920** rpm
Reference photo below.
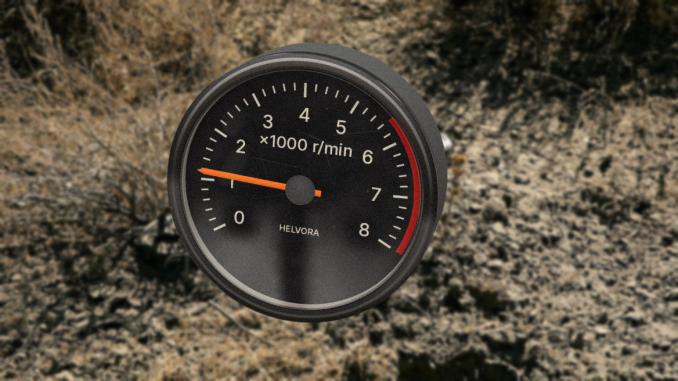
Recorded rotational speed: **1200** rpm
